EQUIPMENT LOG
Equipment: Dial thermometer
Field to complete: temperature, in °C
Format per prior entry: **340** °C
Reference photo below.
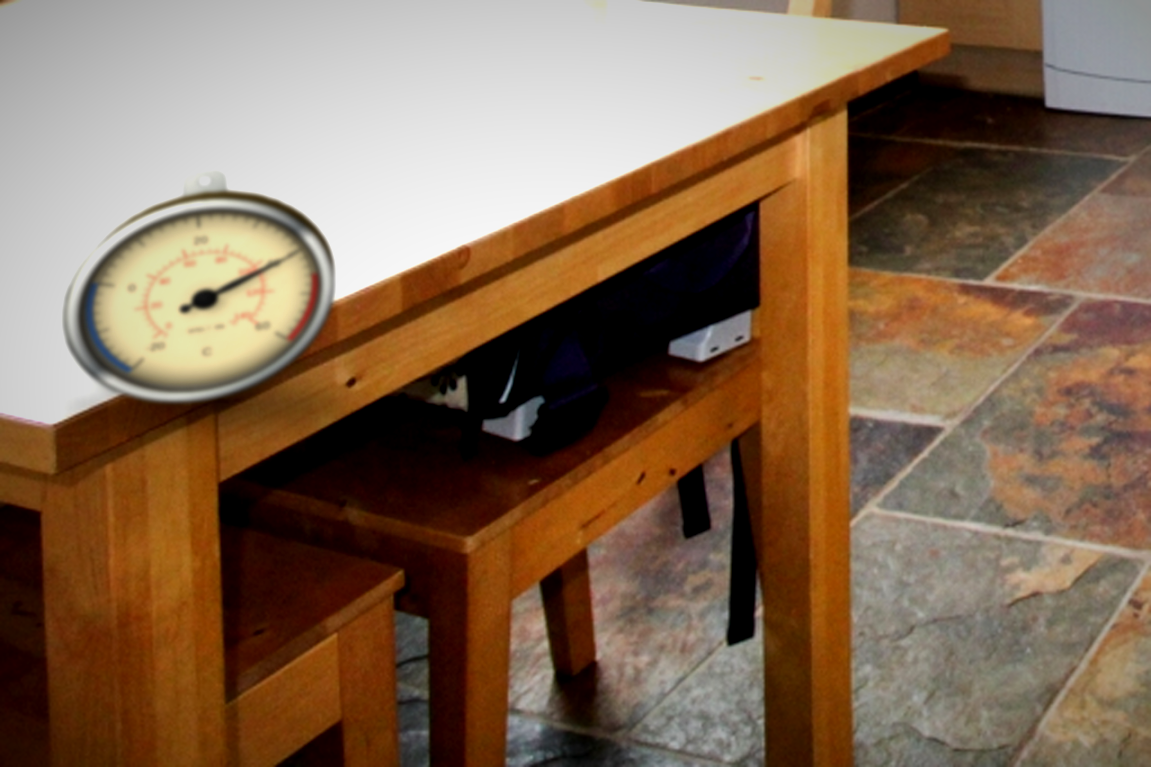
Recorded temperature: **40** °C
